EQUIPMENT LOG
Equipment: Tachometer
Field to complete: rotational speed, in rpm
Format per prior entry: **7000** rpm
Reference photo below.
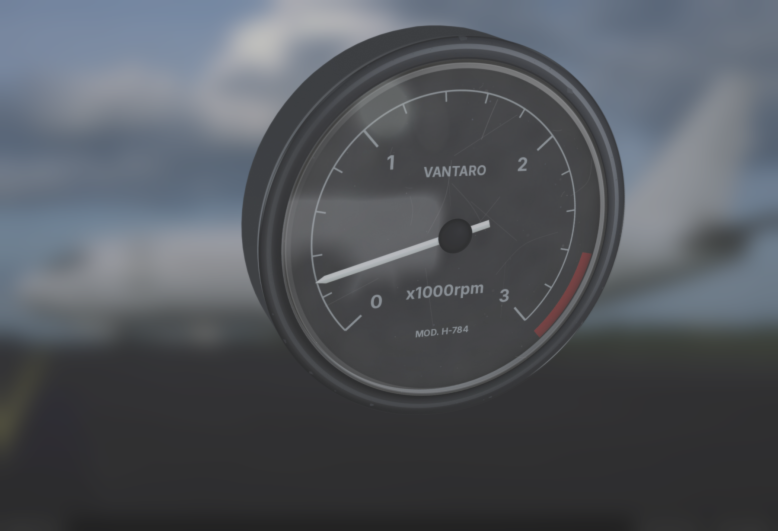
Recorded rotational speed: **300** rpm
